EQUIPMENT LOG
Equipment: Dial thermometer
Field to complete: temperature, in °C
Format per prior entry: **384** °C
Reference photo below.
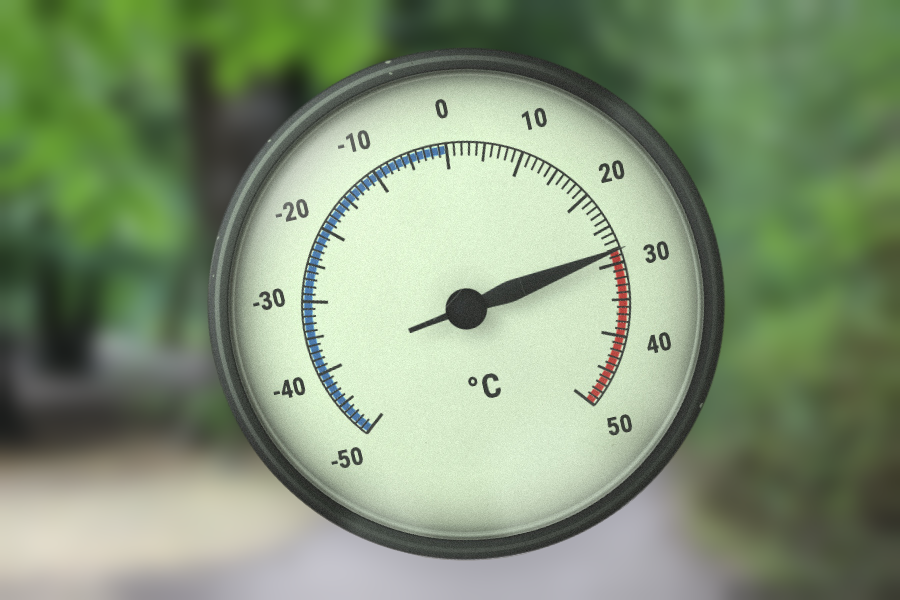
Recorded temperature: **28** °C
